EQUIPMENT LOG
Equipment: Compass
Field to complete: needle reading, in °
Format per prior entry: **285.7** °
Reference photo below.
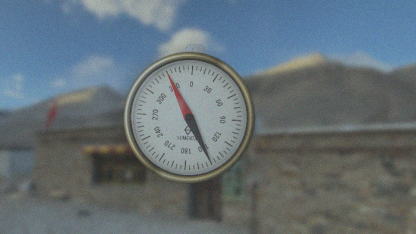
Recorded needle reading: **330** °
